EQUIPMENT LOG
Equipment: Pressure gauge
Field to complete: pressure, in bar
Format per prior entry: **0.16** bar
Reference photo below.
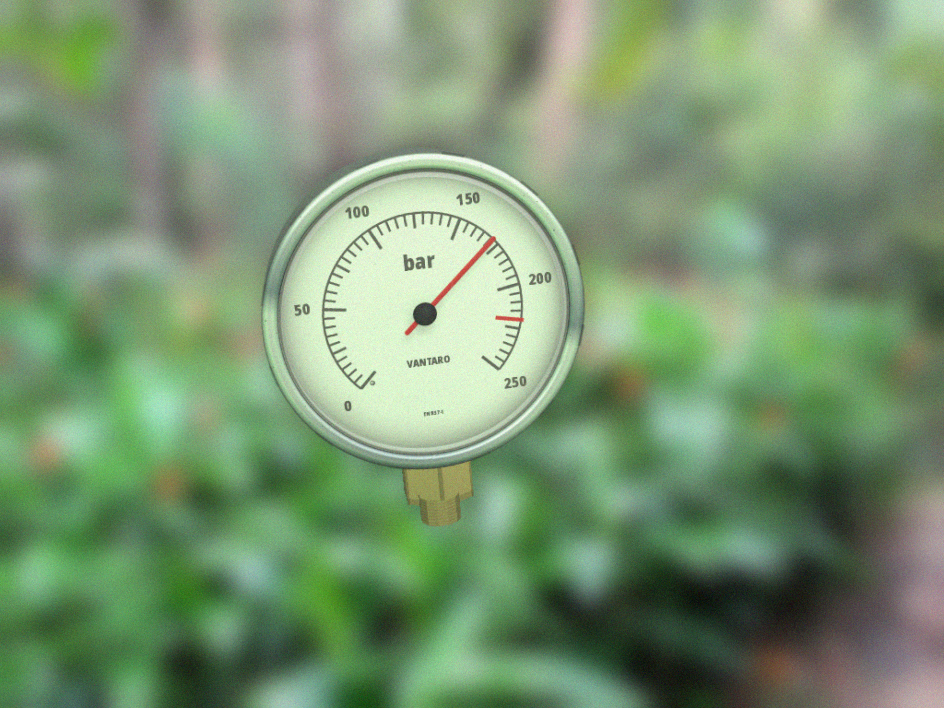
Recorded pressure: **170** bar
